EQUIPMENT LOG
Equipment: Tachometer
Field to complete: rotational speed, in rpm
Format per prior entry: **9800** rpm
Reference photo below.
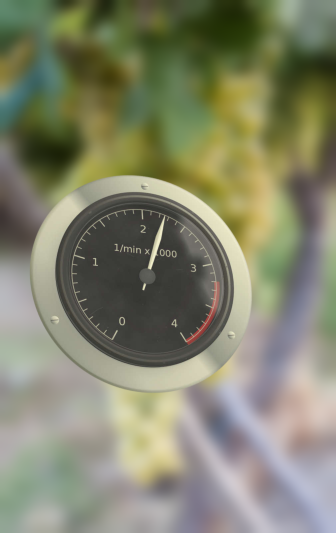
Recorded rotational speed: **2250** rpm
